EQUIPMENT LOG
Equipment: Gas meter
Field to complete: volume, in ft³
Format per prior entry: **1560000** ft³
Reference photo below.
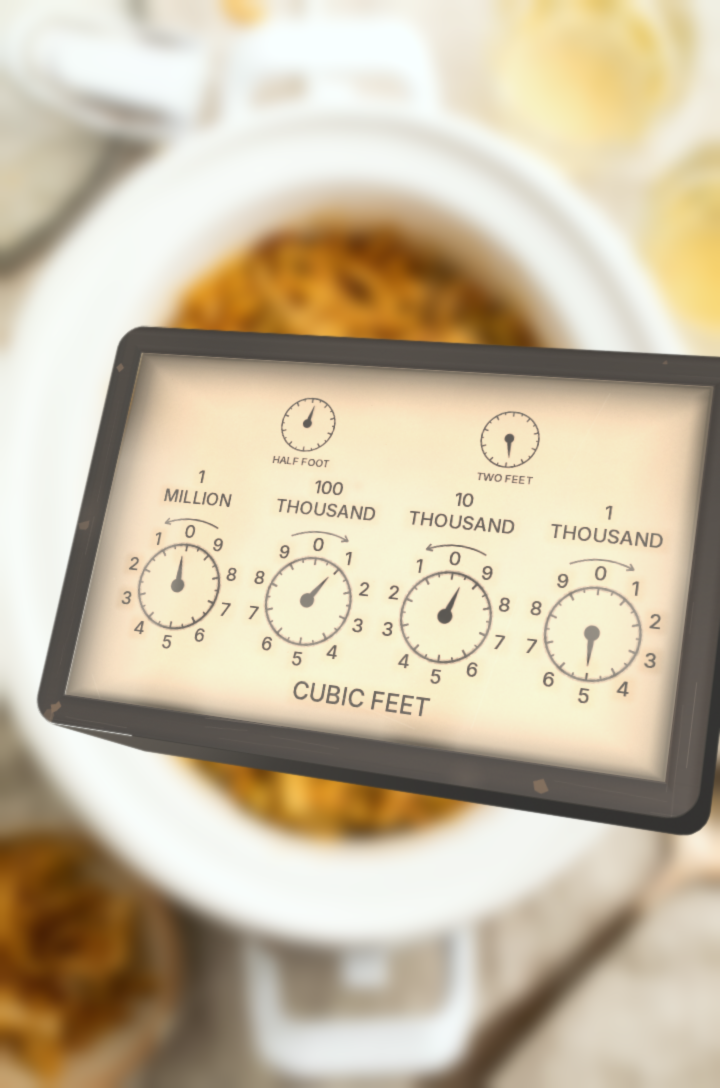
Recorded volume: **9500** ft³
